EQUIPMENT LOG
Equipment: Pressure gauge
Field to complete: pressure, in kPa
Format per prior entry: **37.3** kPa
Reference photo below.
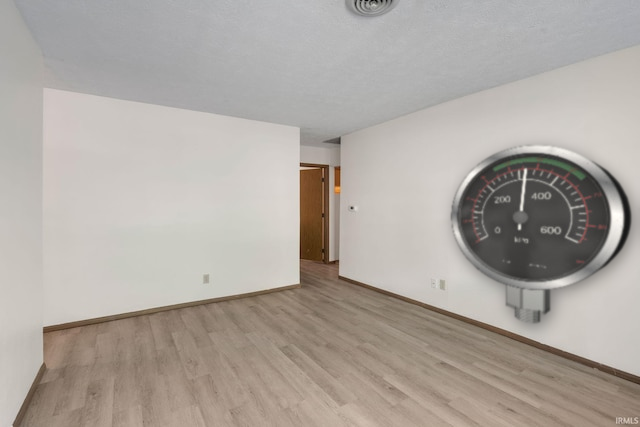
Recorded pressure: **320** kPa
